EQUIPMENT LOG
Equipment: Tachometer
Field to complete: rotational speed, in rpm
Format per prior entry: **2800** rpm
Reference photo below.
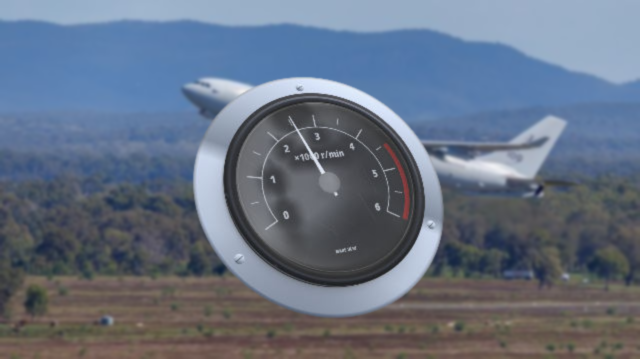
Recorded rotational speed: **2500** rpm
